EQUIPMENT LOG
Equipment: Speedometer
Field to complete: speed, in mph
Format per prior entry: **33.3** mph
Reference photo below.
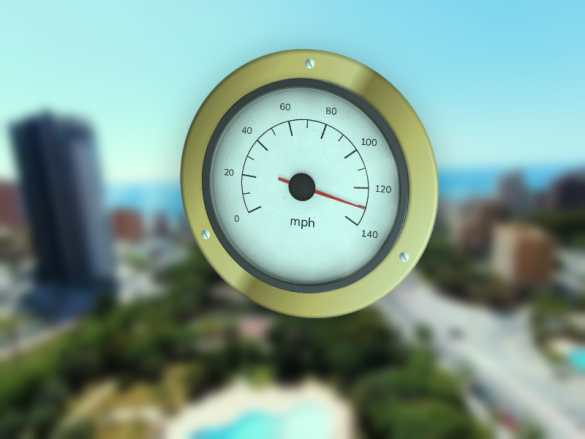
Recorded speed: **130** mph
